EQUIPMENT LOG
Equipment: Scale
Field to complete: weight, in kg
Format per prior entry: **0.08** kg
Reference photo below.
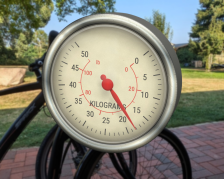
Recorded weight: **18** kg
